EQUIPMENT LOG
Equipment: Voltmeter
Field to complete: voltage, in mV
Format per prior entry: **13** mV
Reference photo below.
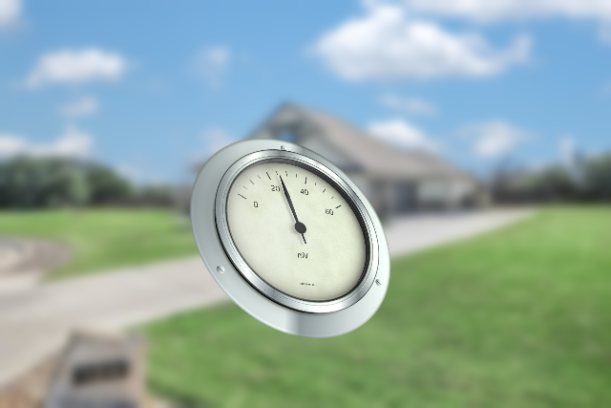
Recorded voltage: **25** mV
